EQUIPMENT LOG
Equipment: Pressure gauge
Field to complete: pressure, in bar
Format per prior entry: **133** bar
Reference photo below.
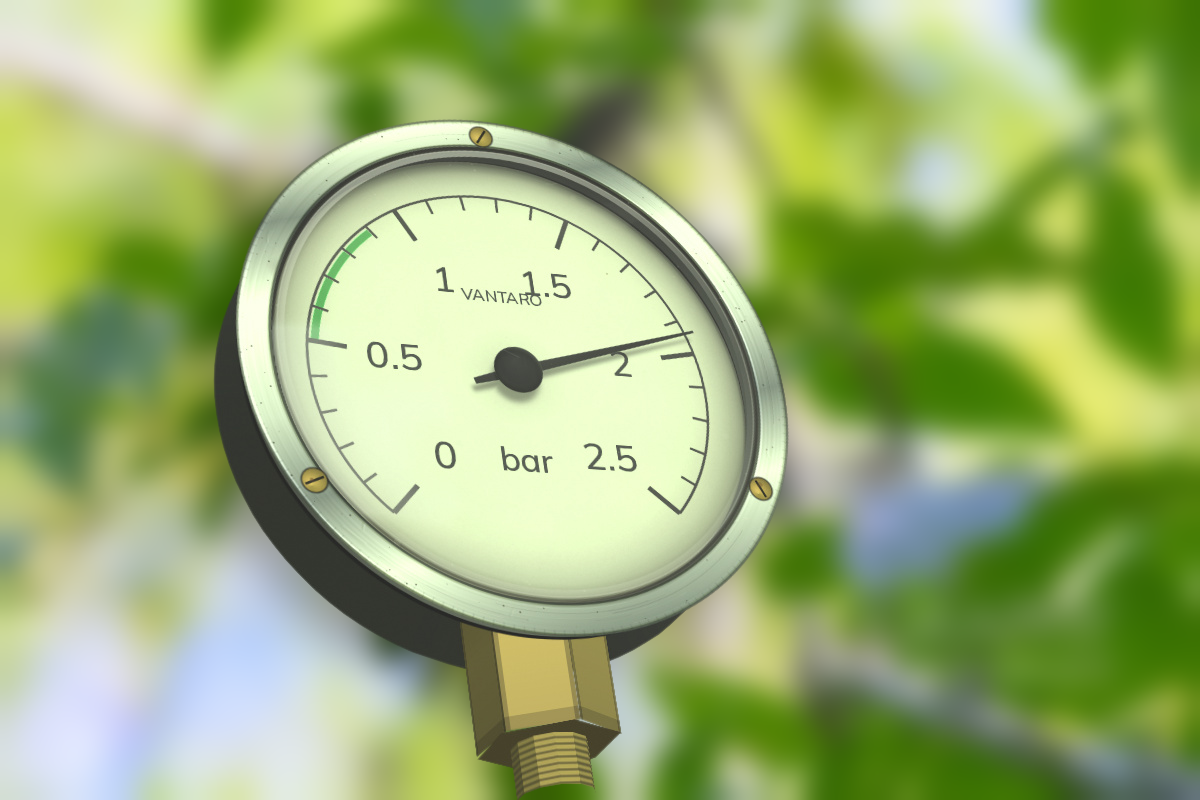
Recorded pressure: **1.95** bar
